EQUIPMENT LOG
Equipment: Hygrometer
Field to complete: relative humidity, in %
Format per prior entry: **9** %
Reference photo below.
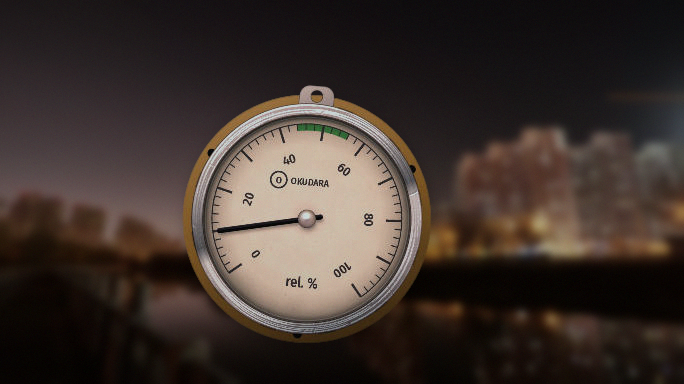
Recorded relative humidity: **10** %
